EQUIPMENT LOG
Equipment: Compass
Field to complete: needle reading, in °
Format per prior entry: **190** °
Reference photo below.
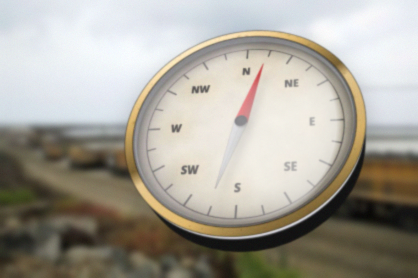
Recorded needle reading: **15** °
